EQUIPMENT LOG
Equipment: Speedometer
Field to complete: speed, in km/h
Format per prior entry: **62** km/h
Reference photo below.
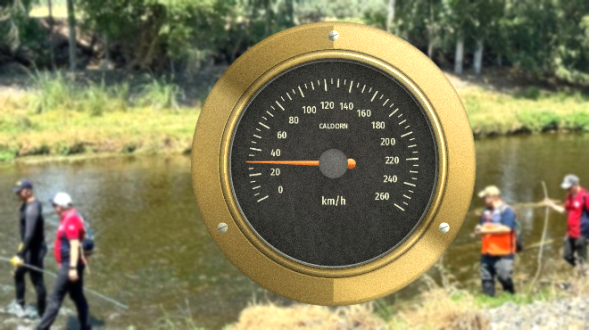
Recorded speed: **30** km/h
